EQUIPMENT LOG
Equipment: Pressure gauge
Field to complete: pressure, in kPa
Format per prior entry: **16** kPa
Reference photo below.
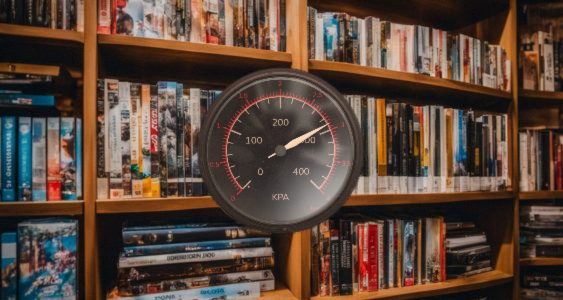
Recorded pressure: **290** kPa
